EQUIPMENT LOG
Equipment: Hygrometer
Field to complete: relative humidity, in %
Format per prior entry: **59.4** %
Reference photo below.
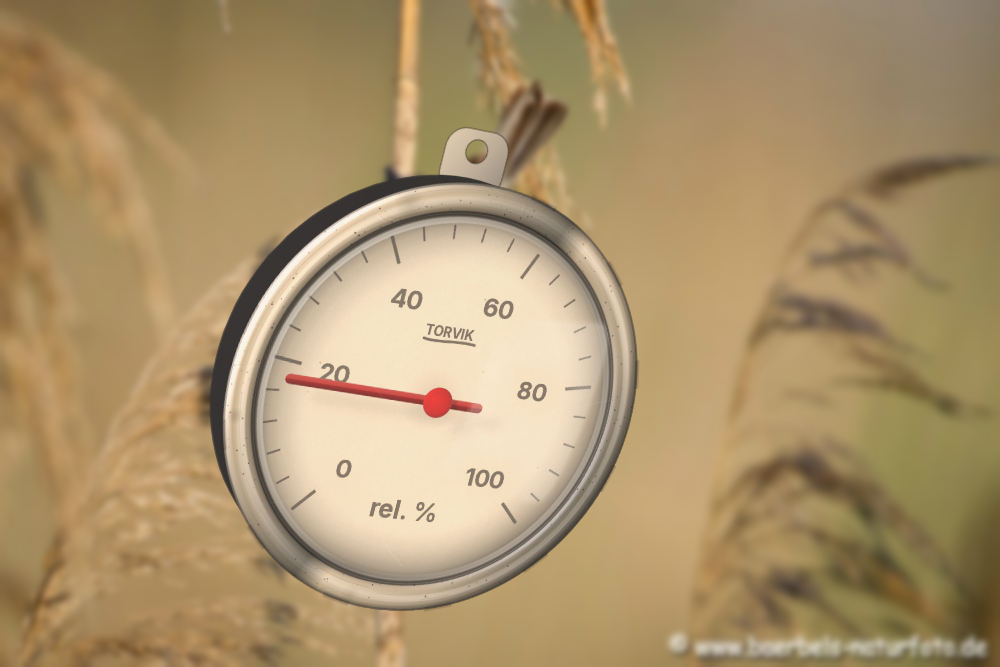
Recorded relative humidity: **18** %
